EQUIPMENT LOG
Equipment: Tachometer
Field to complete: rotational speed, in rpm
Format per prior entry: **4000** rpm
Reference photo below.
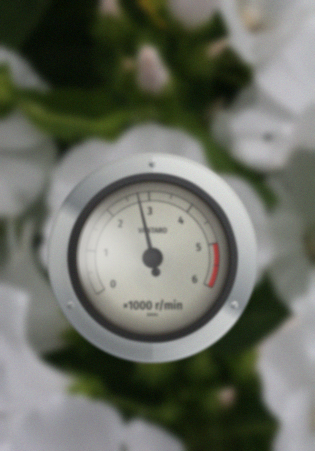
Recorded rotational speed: **2750** rpm
